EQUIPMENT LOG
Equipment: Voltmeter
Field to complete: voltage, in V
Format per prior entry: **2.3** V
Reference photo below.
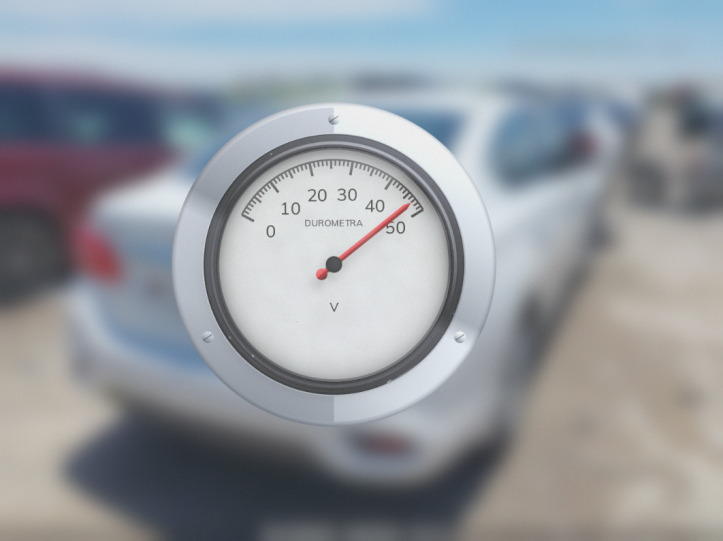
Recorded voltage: **47** V
